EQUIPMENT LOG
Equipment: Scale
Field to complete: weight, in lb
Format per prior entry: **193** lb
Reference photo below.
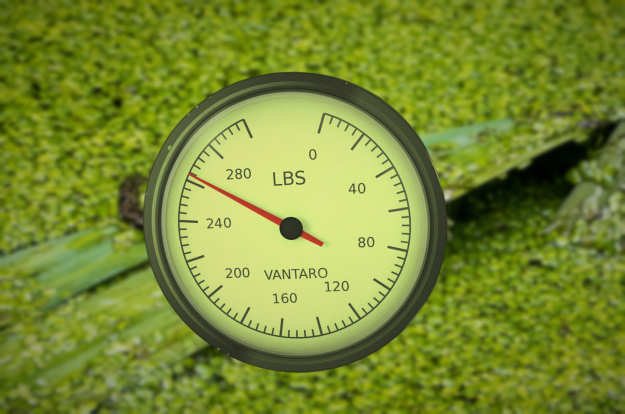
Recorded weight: **264** lb
